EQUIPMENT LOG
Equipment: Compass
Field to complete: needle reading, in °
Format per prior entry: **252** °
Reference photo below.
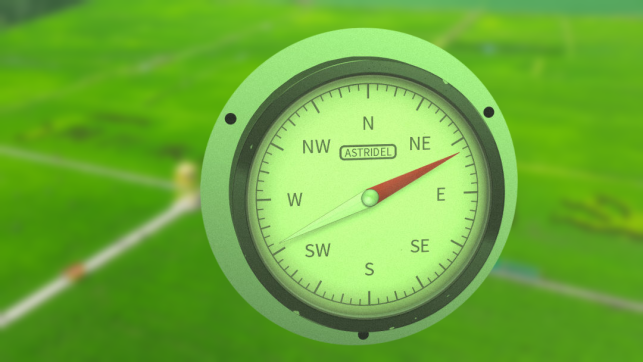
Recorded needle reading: **65** °
